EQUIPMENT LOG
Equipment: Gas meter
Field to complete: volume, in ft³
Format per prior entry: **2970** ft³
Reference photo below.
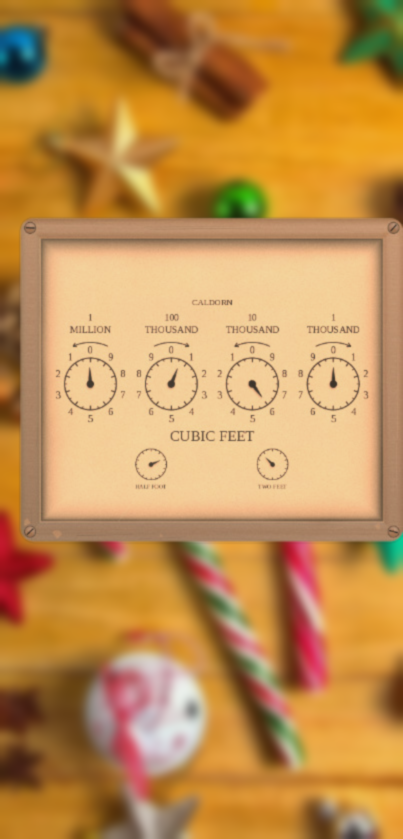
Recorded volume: **6000** ft³
